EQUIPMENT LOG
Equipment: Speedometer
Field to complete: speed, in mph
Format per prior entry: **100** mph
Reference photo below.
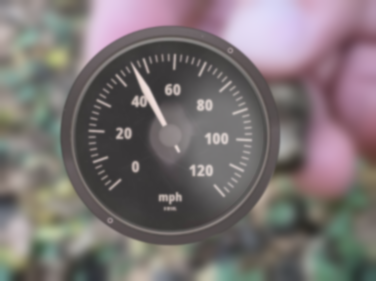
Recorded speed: **46** mph
